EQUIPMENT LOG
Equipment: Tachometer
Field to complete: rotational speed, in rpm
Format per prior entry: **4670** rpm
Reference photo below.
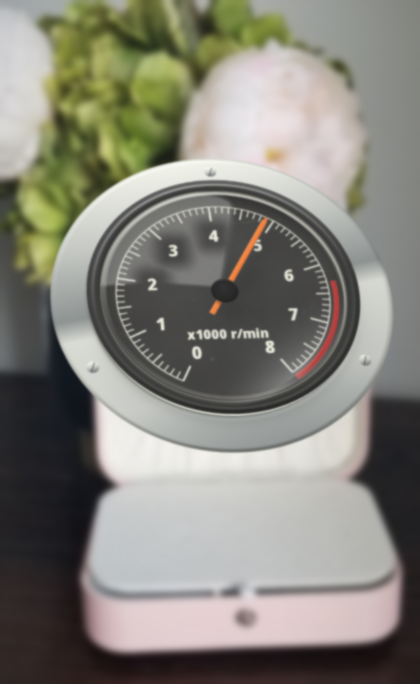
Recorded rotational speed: **4900** rpm
